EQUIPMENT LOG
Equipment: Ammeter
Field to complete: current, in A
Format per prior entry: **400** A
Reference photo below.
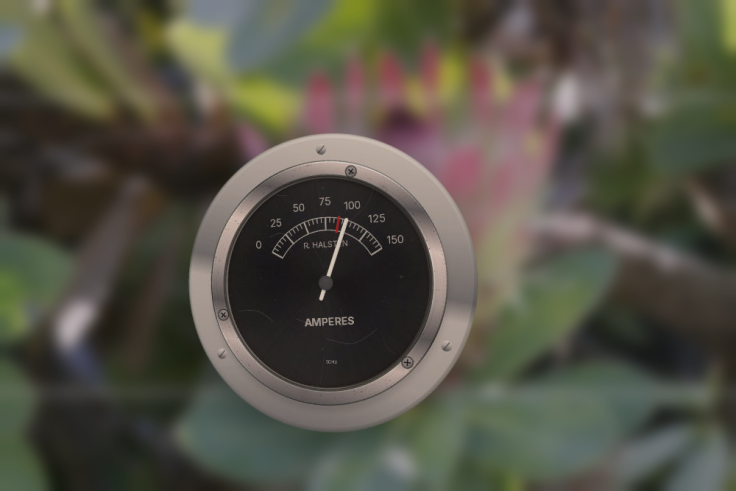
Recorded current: **100** A
